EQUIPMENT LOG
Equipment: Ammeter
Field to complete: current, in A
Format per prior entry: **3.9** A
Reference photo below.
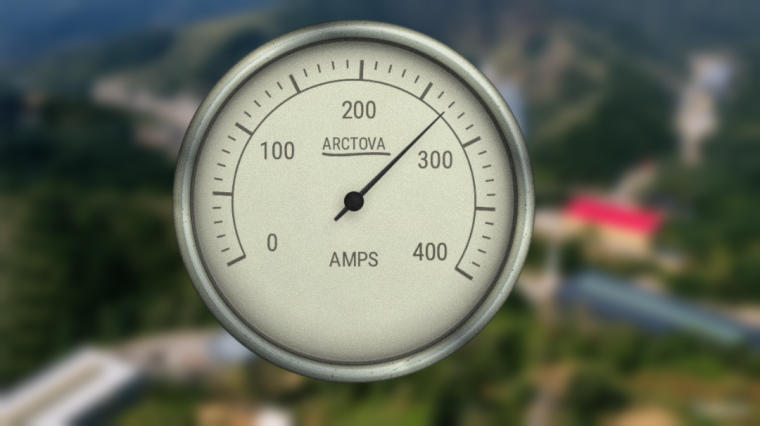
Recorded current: **270** A
